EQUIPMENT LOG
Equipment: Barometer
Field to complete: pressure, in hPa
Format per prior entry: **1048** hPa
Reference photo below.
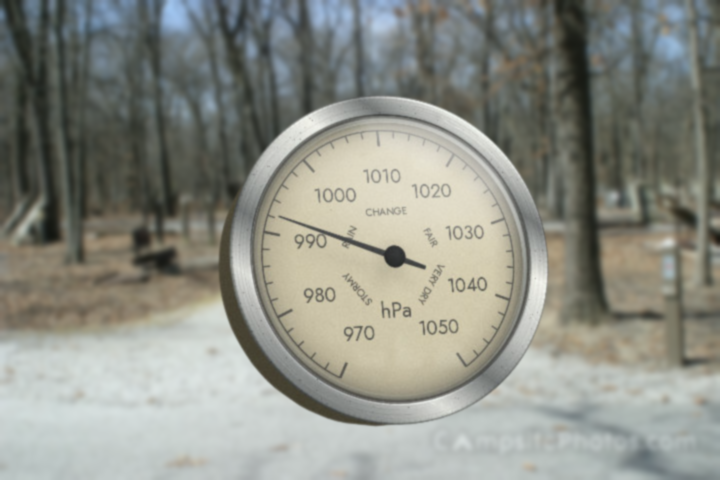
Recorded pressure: **992** hPa
